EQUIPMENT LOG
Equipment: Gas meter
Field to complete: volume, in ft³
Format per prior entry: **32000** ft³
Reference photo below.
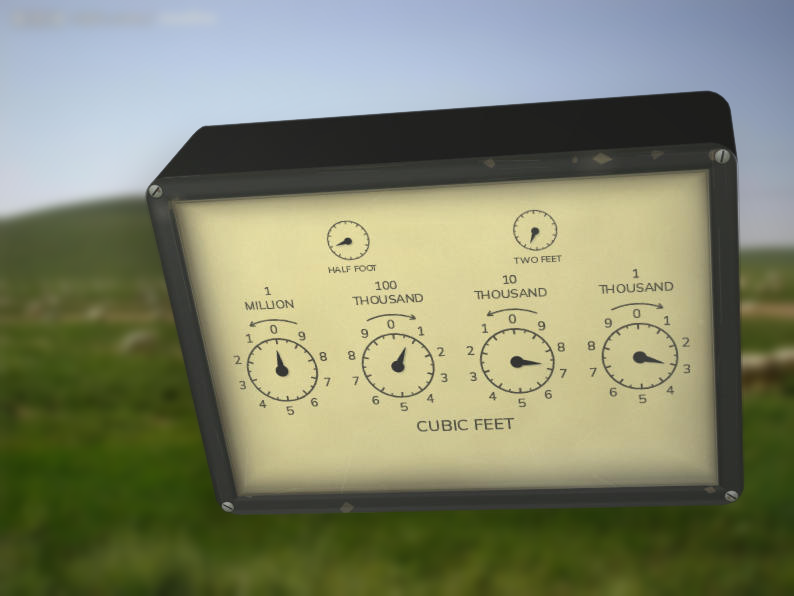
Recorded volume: **7300** ft³
